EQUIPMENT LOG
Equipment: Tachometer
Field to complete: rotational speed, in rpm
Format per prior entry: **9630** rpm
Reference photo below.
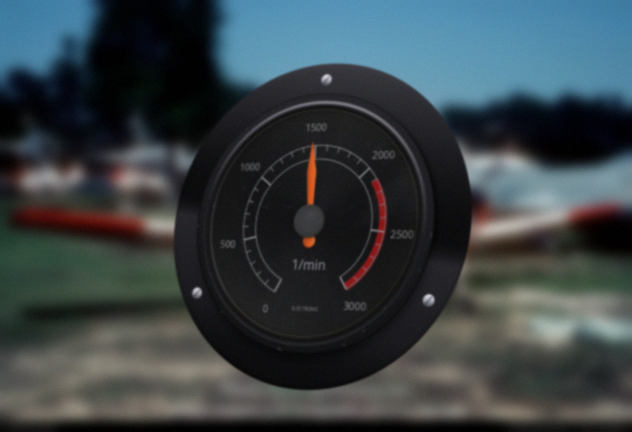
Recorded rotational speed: **1500** rpm
